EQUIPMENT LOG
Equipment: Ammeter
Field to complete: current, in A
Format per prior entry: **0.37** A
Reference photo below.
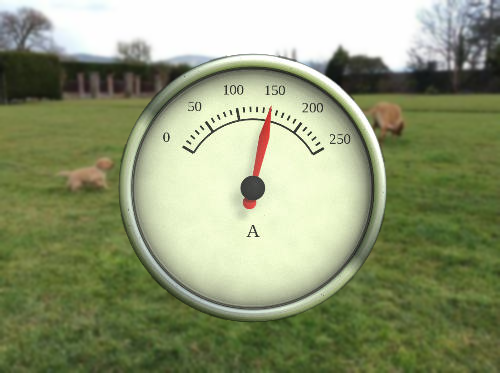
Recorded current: **150** A
